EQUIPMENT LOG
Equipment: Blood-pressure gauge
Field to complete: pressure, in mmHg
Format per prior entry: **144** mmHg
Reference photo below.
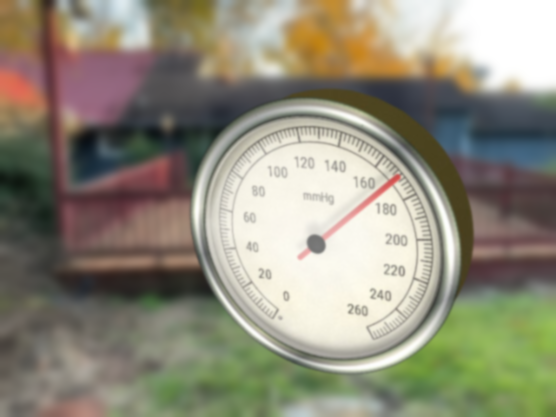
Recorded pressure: **170** mmHg
